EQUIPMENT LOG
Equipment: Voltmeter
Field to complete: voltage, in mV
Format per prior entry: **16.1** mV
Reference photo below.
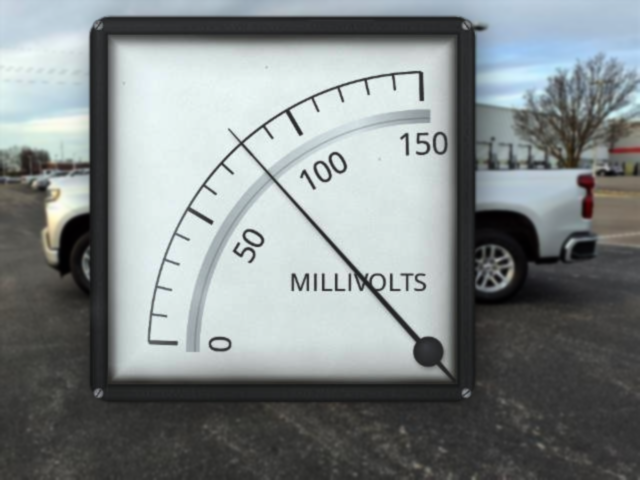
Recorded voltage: **80** mV
